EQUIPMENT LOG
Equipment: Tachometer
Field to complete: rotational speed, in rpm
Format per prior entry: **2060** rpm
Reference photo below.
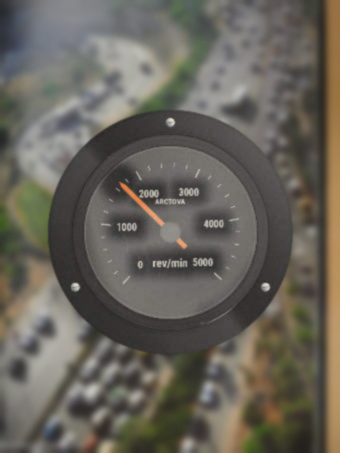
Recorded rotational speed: **1700** rpm
